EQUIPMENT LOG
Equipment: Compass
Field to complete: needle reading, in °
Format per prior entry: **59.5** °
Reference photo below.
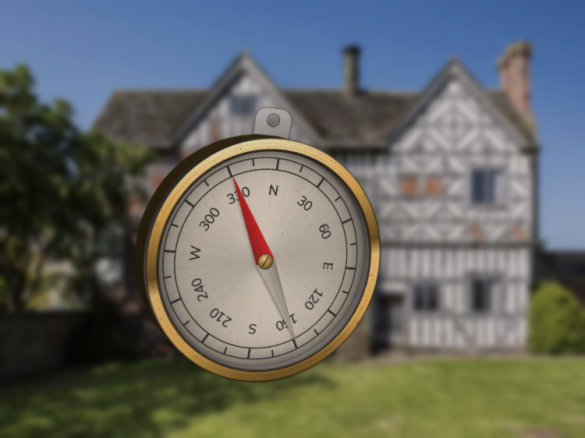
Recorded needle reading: **330** °
